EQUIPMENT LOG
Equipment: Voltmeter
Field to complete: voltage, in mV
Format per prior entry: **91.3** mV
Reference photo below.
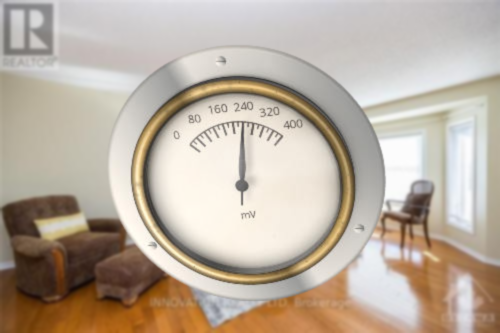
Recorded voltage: **240** mV
